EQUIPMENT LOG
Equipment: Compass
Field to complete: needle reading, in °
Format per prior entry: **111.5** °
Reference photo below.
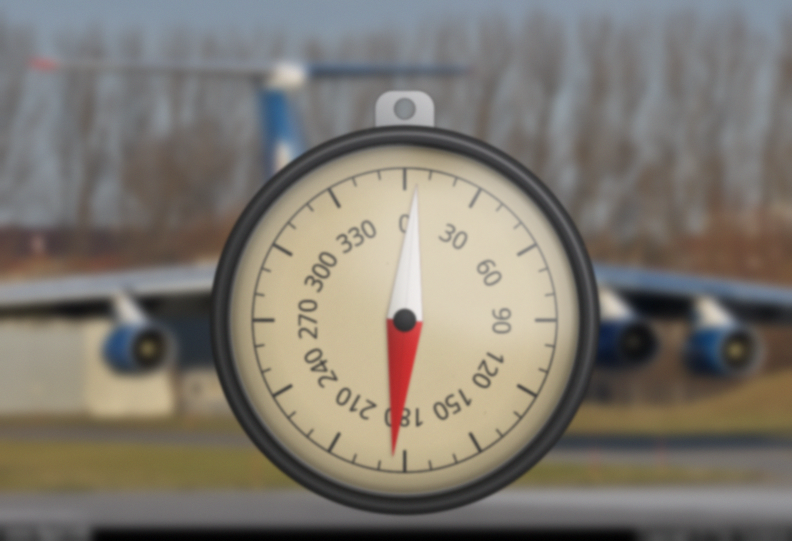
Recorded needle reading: **185** °
